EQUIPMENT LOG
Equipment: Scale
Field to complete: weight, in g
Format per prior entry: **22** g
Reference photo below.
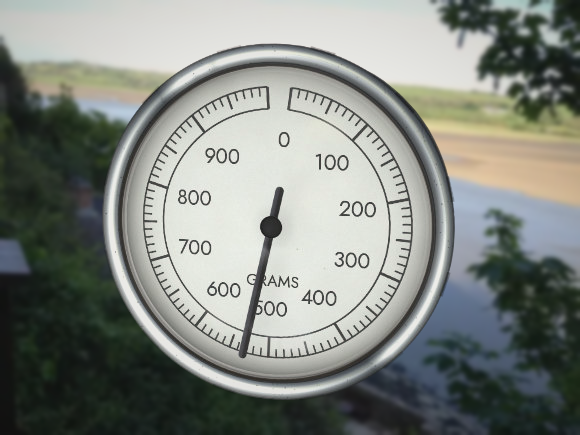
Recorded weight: **530** g
